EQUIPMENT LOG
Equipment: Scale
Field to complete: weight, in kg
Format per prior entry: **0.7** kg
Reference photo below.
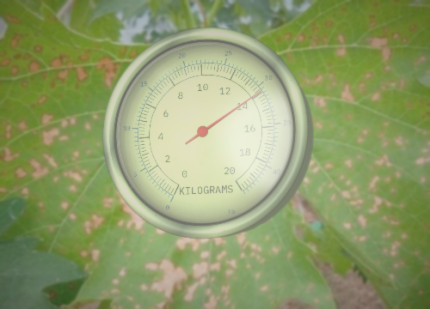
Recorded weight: **14** kg
